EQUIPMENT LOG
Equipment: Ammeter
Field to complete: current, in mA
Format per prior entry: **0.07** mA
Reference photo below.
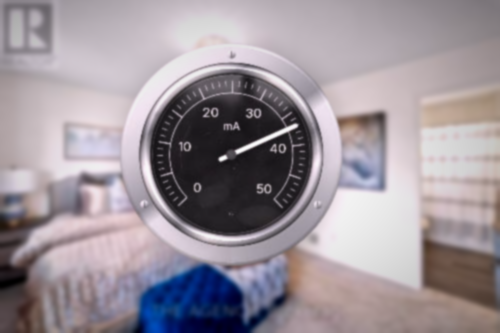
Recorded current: **37** mA
